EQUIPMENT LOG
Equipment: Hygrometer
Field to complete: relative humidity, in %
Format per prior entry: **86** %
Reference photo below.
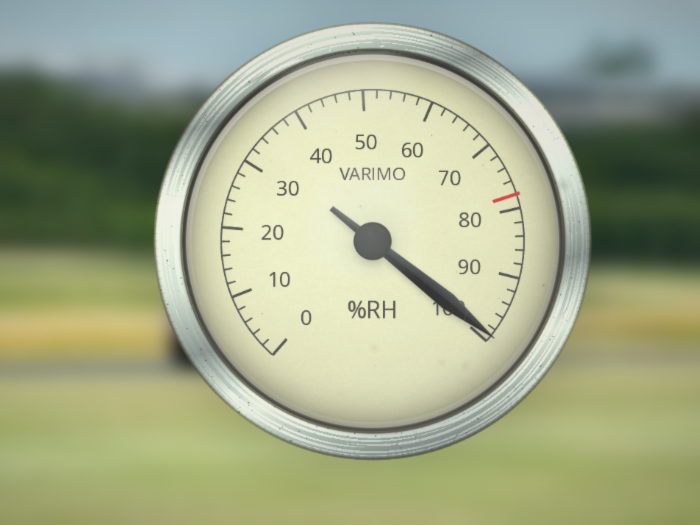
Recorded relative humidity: **99** %
